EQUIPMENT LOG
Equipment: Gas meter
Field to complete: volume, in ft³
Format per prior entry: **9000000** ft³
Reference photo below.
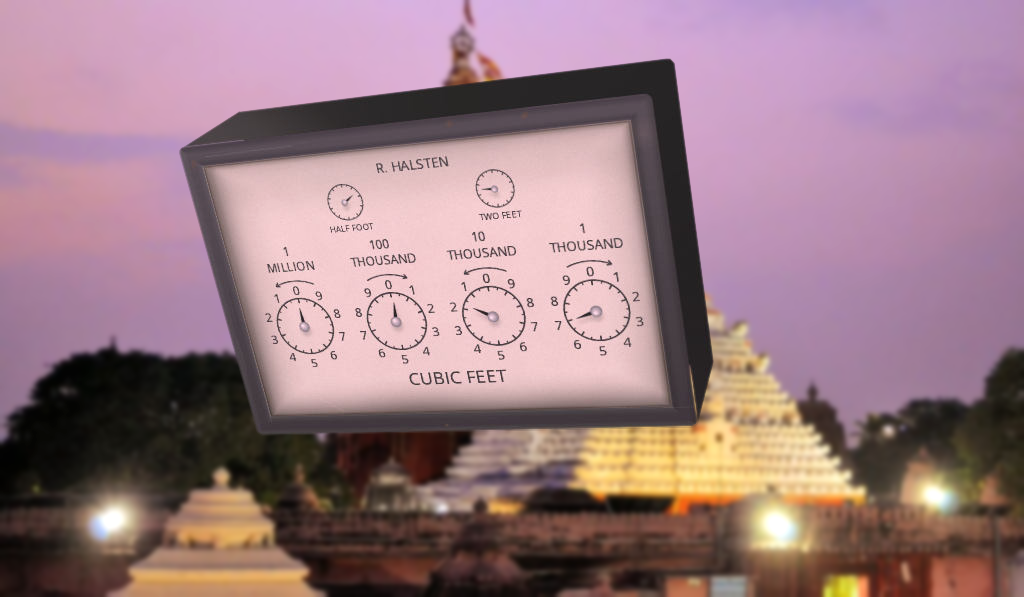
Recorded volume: **1700** ft³
